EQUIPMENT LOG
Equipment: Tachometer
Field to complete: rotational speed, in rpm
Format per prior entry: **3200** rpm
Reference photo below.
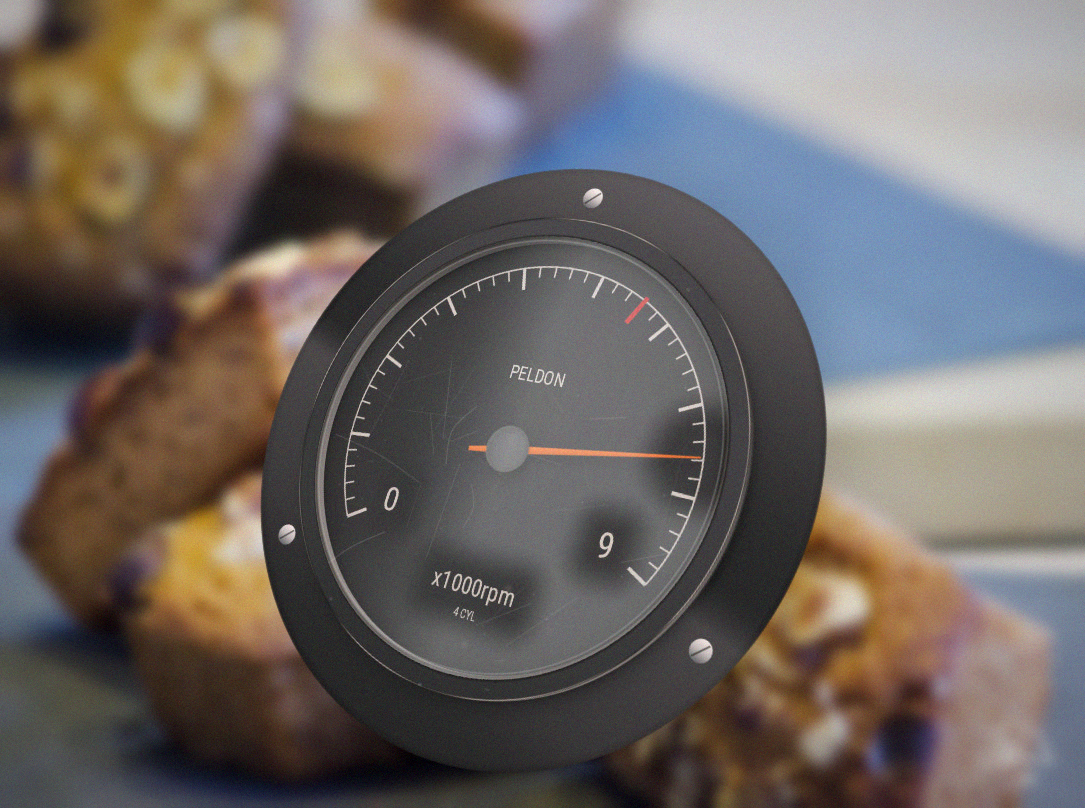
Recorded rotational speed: **7600** rpm
